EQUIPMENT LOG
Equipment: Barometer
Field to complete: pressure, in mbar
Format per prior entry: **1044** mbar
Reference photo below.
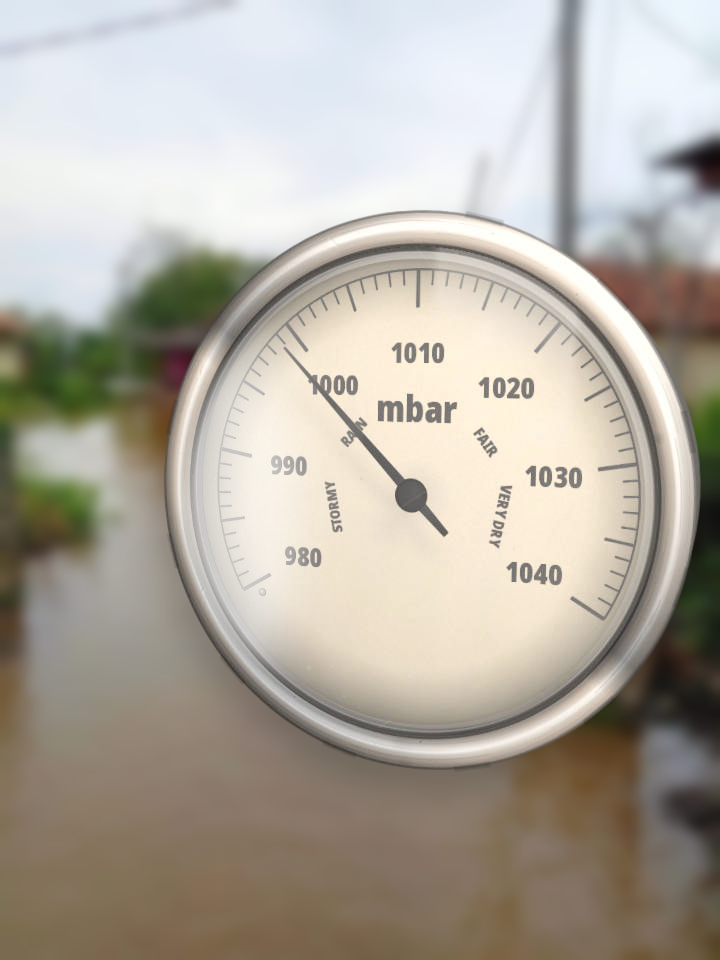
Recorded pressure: **999** mbar
